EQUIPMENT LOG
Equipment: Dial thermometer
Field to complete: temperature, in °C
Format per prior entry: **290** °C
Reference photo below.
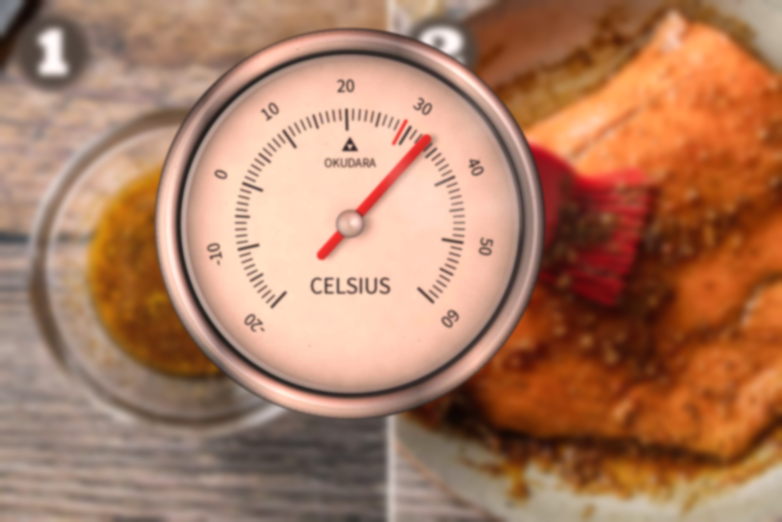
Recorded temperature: **33** °C
